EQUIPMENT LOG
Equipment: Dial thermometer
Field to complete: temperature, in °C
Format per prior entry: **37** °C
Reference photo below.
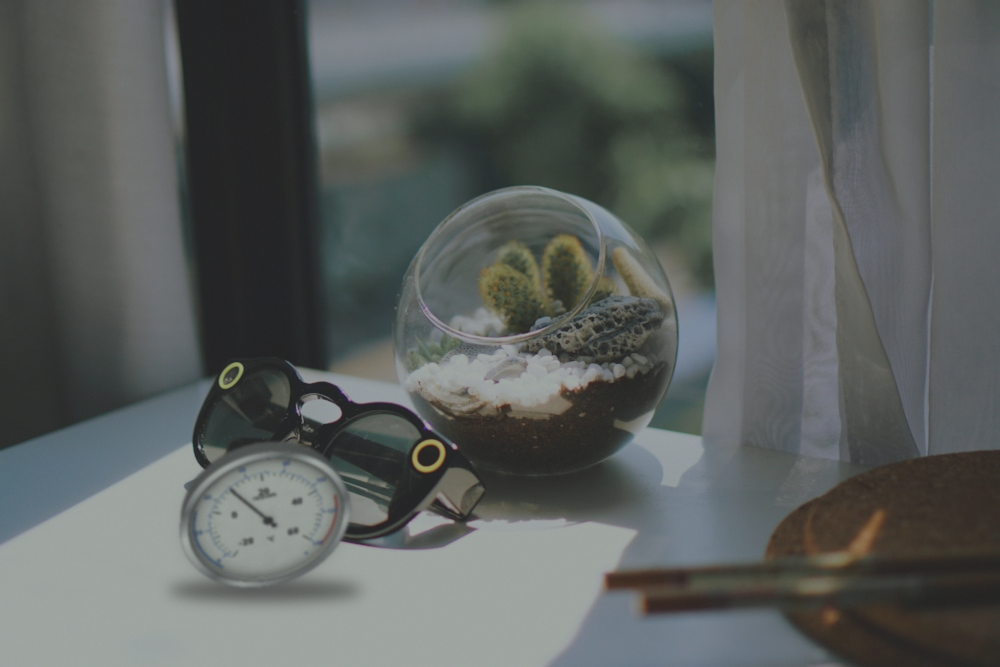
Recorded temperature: **10** °C
